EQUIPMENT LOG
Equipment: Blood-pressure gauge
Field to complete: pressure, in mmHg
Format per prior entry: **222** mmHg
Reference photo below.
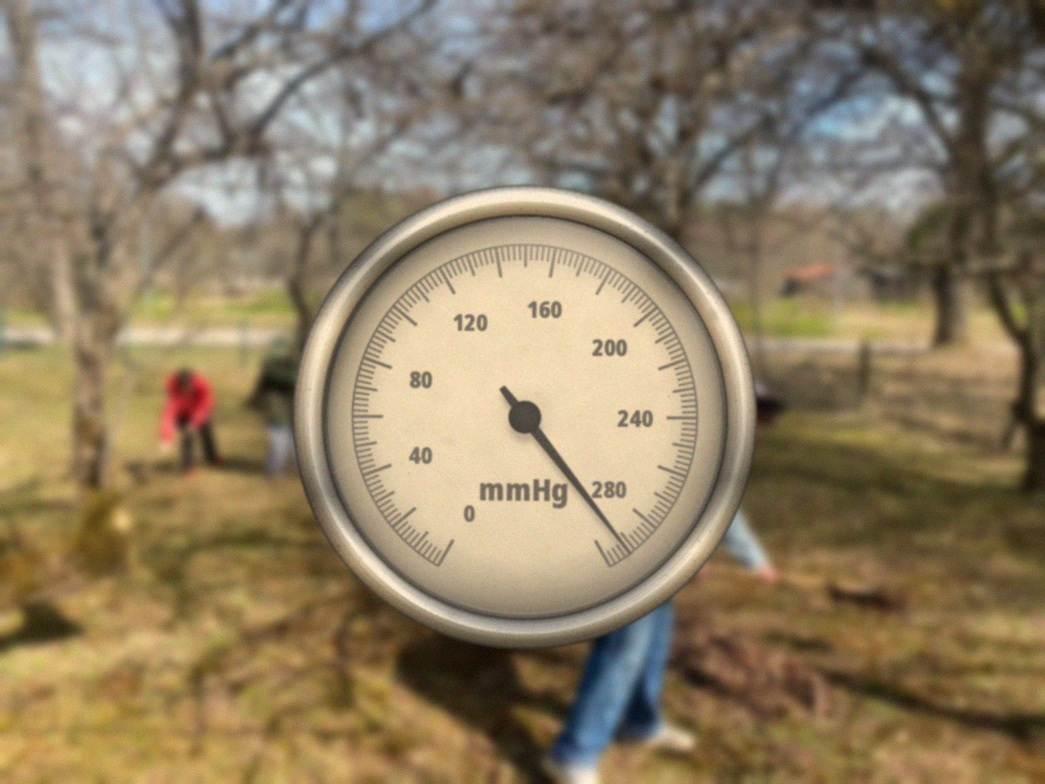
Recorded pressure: **292** mmHg
